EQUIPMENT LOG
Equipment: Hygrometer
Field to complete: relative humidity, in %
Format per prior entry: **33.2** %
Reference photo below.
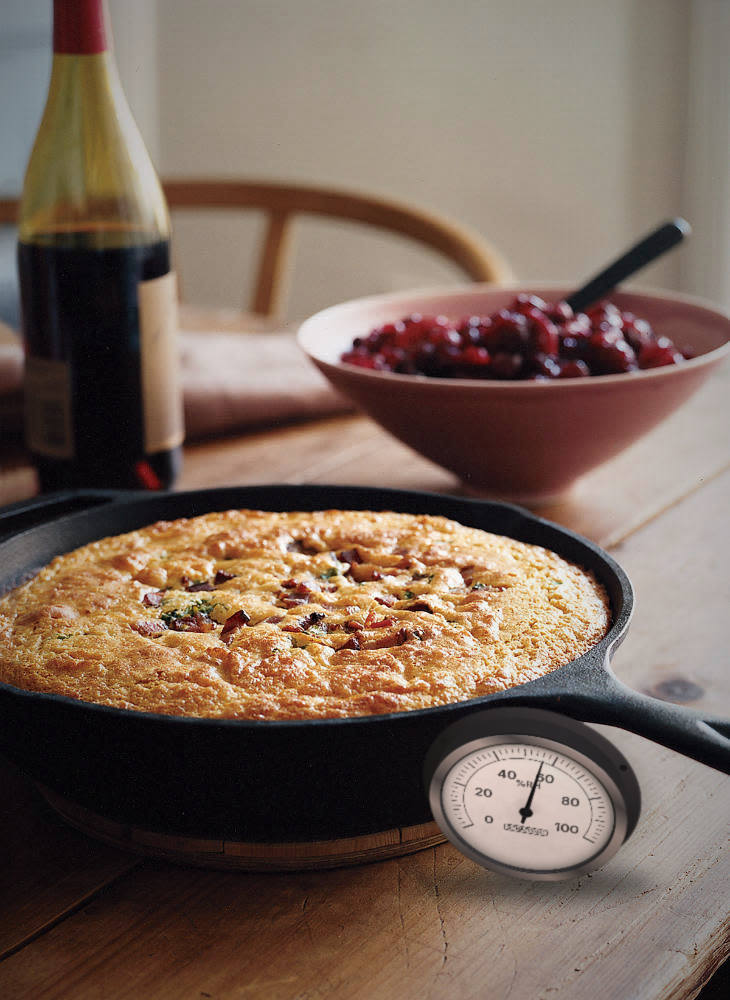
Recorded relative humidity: **56** %
